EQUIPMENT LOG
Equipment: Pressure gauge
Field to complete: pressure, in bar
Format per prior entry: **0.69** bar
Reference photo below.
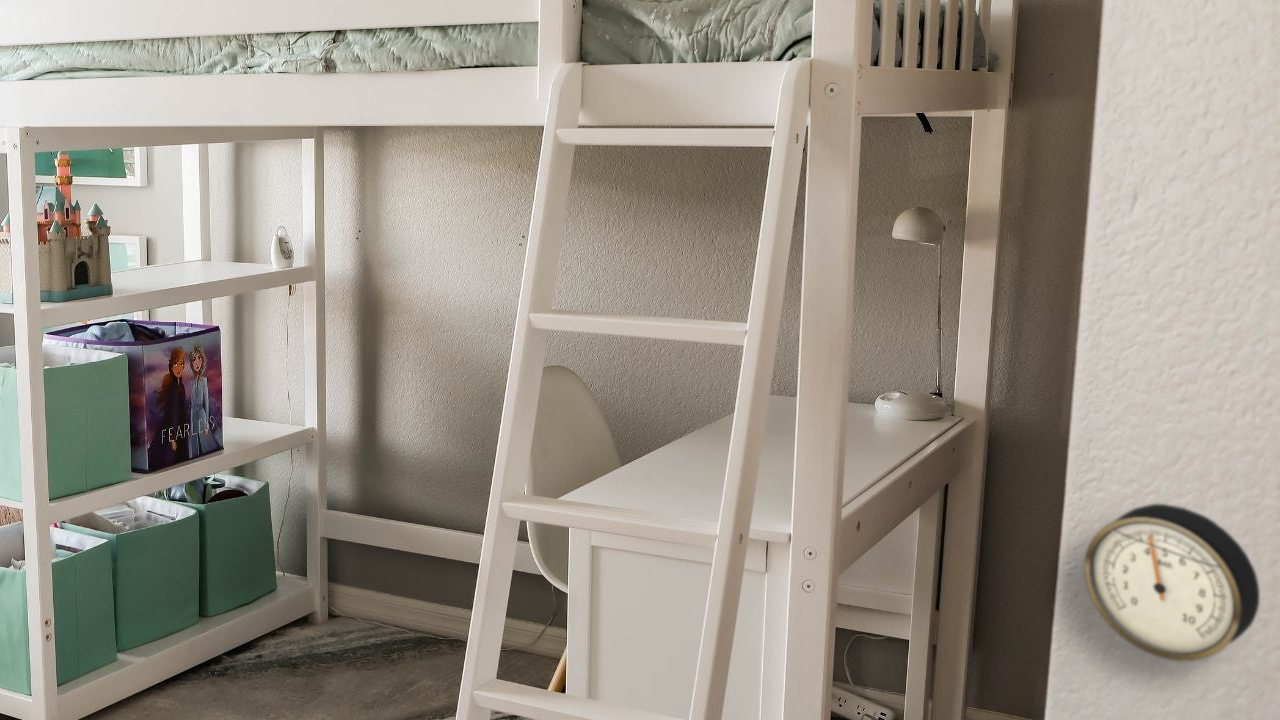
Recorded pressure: **4.5** bar
